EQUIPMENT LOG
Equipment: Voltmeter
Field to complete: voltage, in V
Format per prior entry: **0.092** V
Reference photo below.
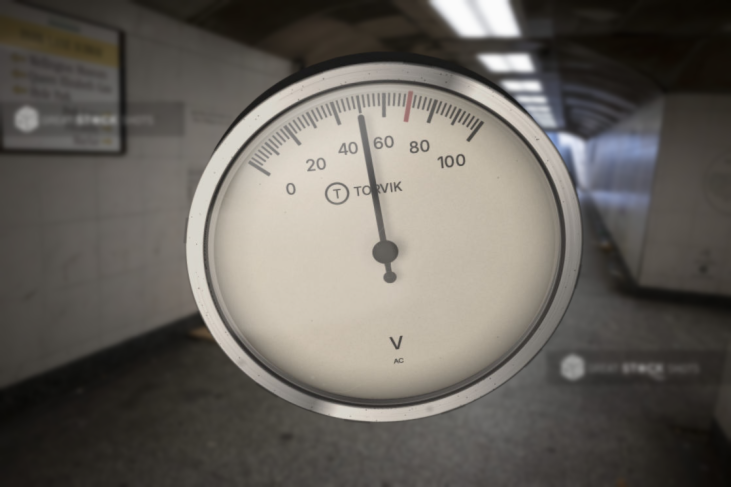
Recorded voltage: **50** V
